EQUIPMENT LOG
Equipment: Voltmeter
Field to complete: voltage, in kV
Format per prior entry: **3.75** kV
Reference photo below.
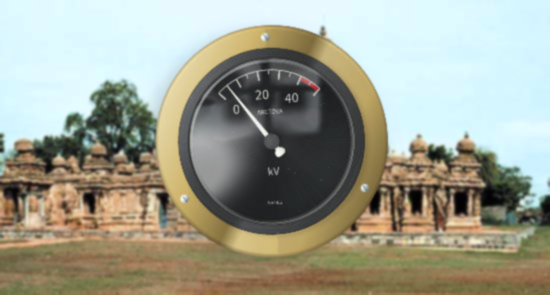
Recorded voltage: **5** kV
